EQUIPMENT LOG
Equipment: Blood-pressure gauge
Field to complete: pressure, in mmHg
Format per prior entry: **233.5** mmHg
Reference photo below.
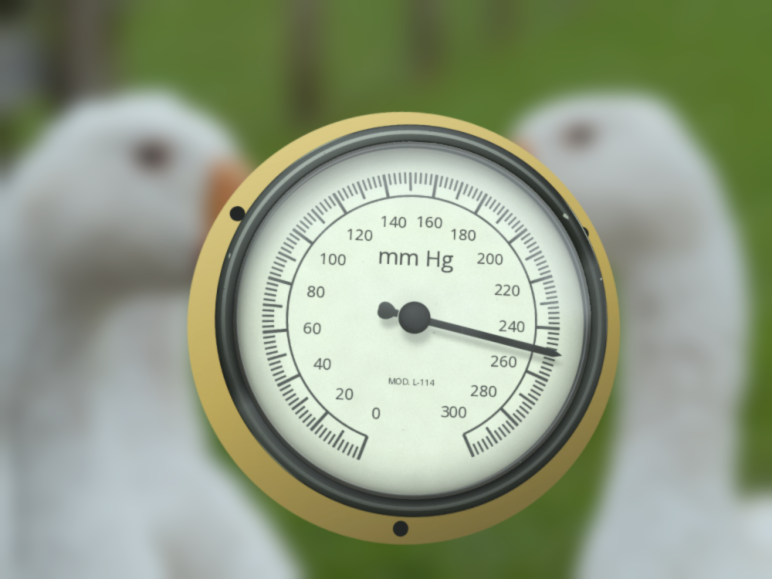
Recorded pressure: **250** mmHg
